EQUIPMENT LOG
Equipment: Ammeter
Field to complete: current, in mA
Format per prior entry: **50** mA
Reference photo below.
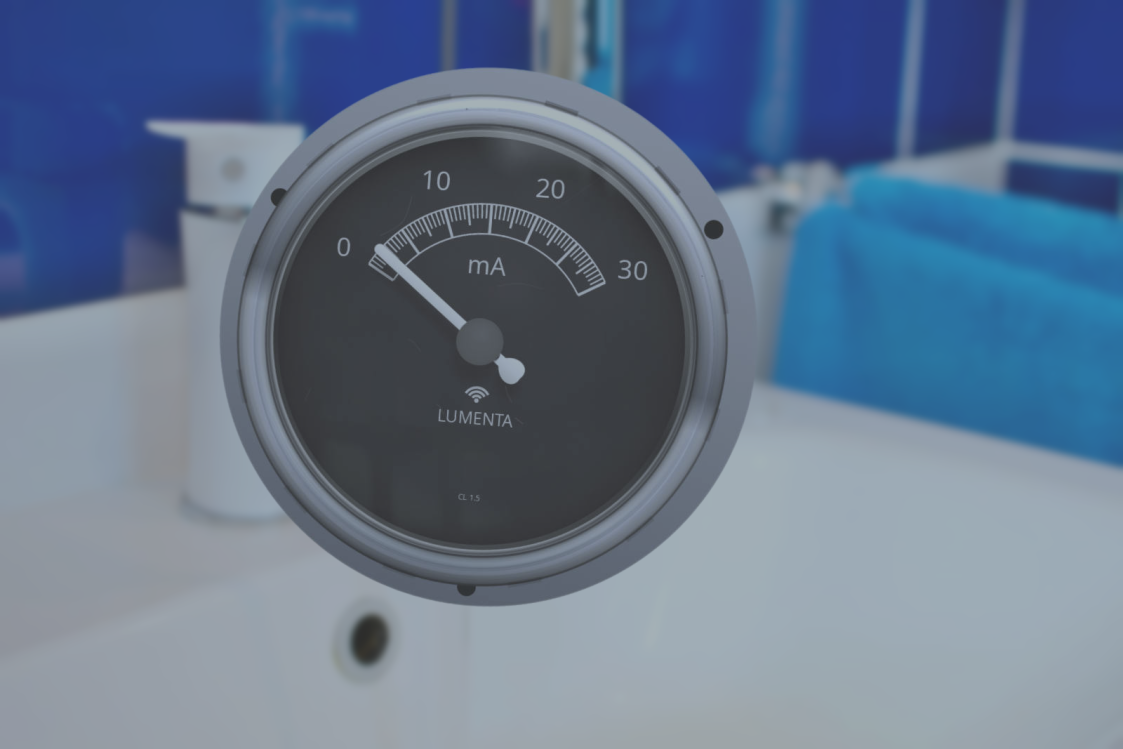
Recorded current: **2** mA
